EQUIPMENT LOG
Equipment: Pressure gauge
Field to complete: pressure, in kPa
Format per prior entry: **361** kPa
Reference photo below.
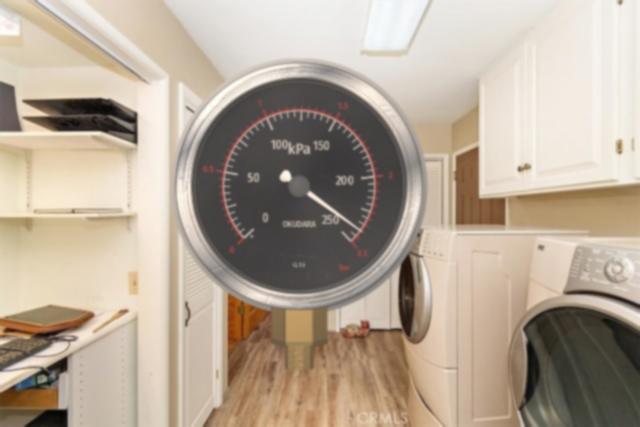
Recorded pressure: **240** kPa
